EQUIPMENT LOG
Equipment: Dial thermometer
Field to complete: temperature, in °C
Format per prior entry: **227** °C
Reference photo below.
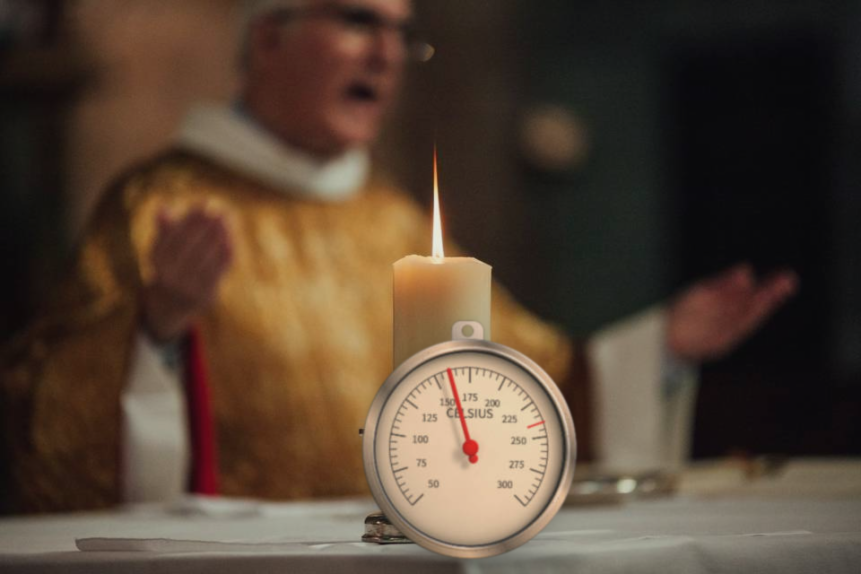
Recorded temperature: **160** °C
